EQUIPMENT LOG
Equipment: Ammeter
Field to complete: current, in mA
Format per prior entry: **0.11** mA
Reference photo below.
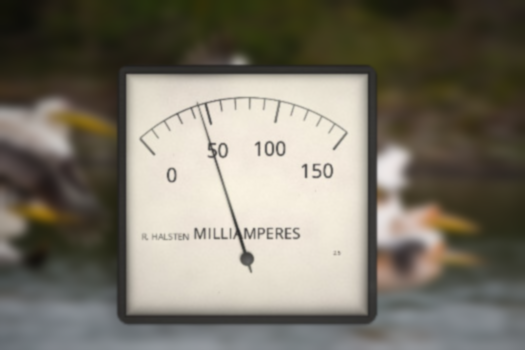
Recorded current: **45** mA
